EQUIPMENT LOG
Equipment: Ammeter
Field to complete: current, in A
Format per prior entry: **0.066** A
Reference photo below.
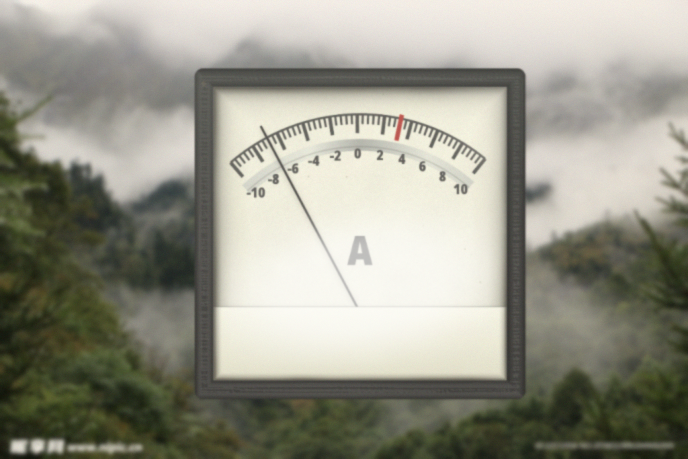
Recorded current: **-6.8** A
